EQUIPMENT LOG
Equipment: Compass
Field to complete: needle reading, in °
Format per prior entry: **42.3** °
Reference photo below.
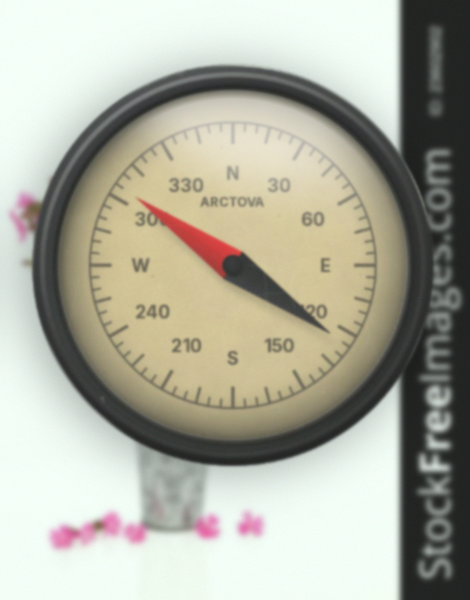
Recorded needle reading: **305** °
